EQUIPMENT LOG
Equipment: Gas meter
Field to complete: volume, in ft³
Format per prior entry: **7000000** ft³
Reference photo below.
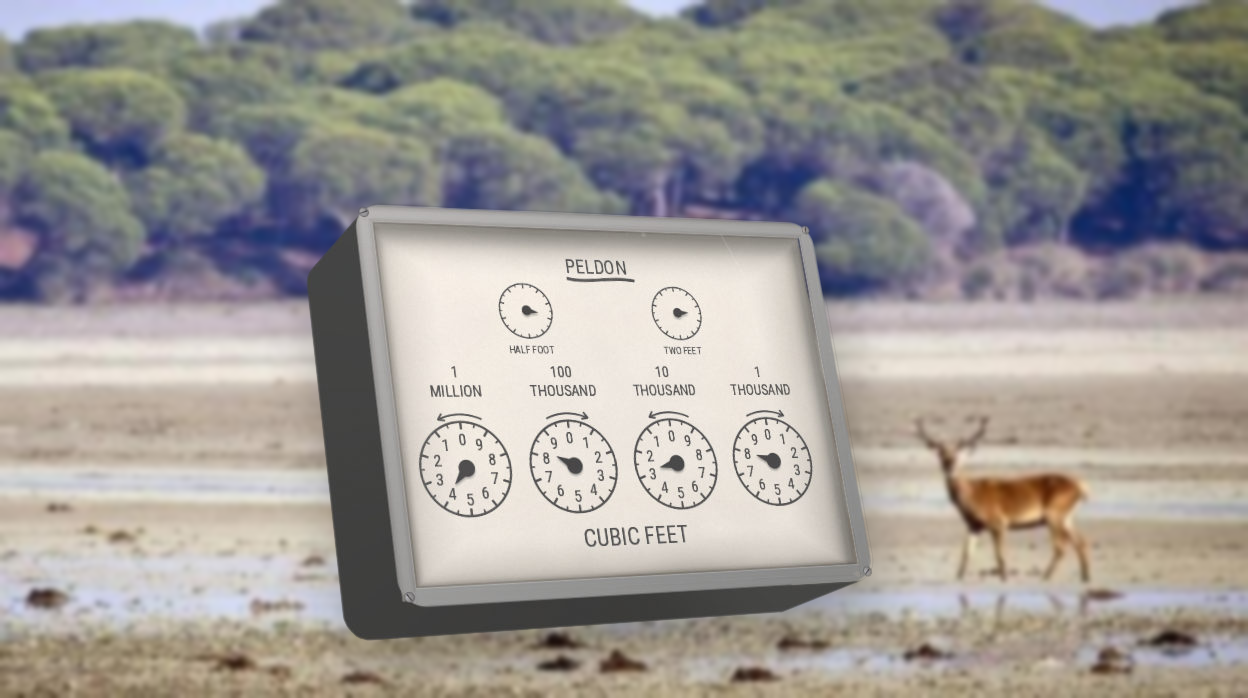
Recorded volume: **382800** ft³
